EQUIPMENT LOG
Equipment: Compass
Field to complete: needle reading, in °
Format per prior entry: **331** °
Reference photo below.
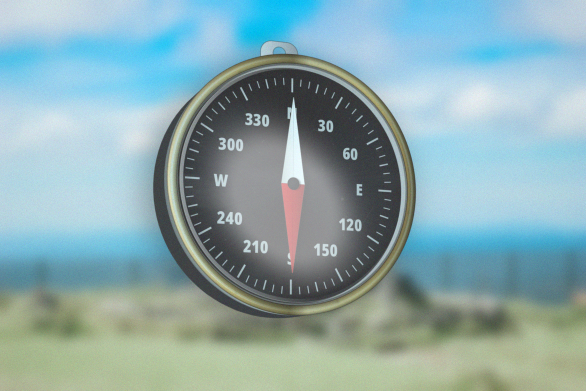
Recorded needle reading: **180** °
